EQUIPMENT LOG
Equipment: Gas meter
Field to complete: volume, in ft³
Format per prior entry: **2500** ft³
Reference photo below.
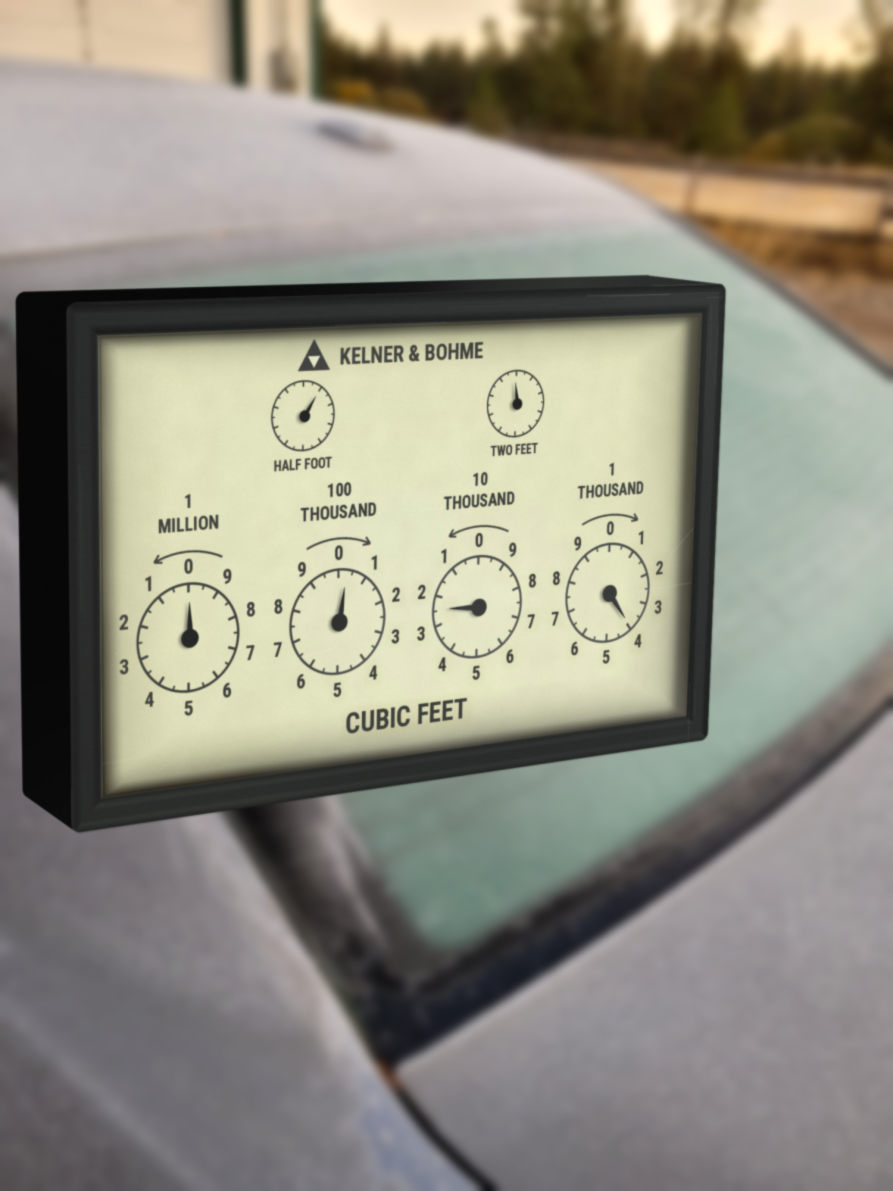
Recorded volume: **2400** ft³
